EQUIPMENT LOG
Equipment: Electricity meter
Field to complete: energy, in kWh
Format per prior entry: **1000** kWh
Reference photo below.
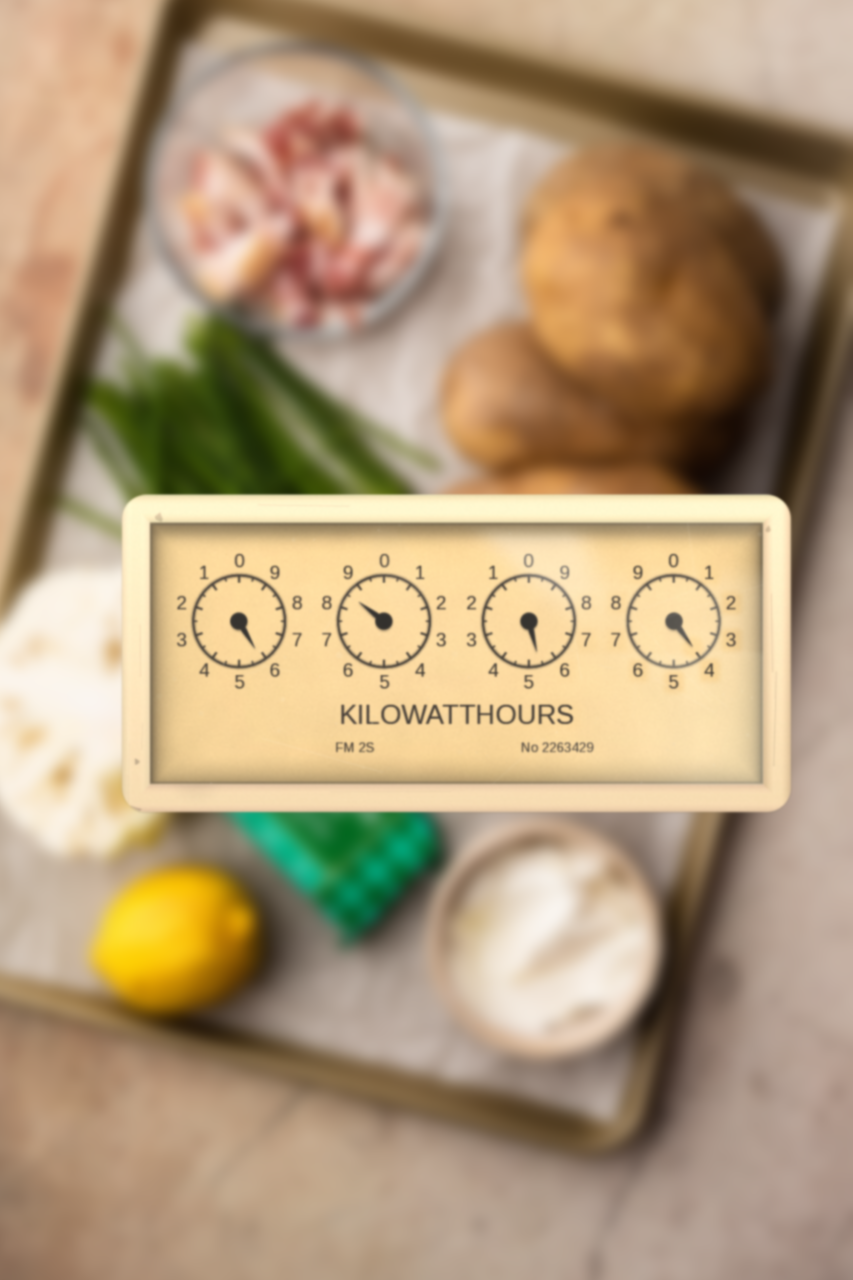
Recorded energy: **5854** kWh
